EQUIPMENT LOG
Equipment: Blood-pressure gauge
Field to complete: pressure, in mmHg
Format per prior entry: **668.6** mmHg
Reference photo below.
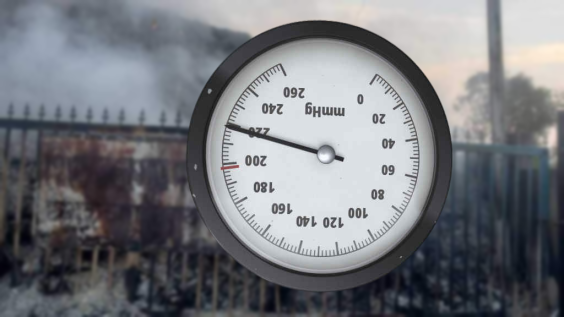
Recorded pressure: **218** mmHg
